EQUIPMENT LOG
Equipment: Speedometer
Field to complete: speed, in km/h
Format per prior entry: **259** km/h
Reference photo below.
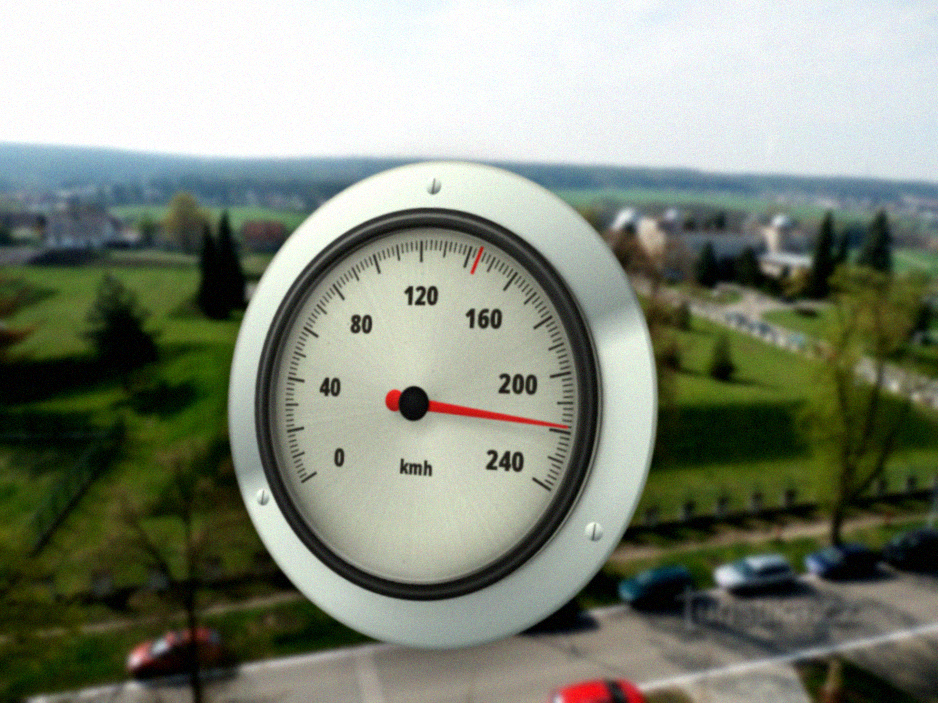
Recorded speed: **218** km/h
